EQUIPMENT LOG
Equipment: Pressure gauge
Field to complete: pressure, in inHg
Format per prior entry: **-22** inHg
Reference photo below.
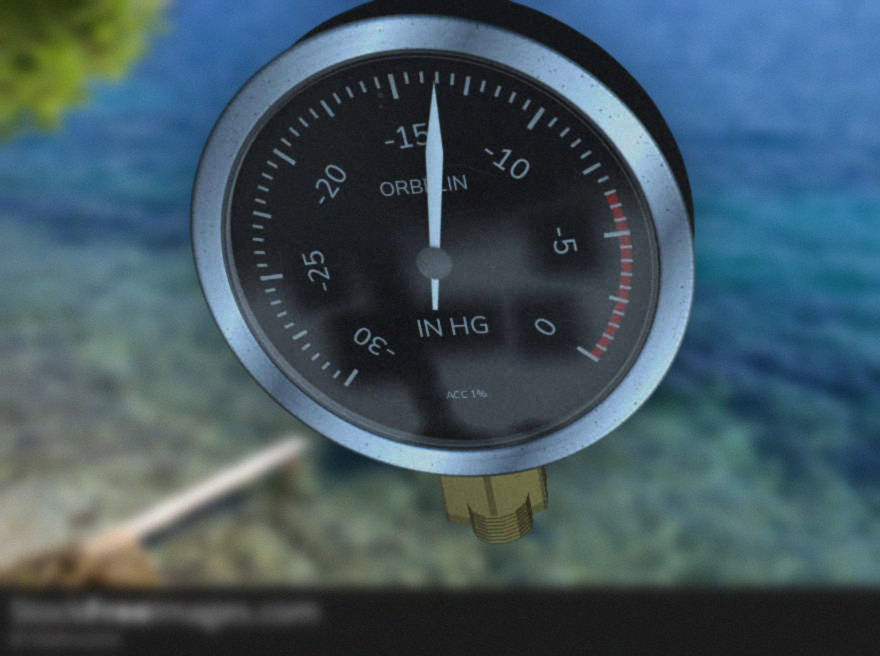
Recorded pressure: **-13.5** inHg
